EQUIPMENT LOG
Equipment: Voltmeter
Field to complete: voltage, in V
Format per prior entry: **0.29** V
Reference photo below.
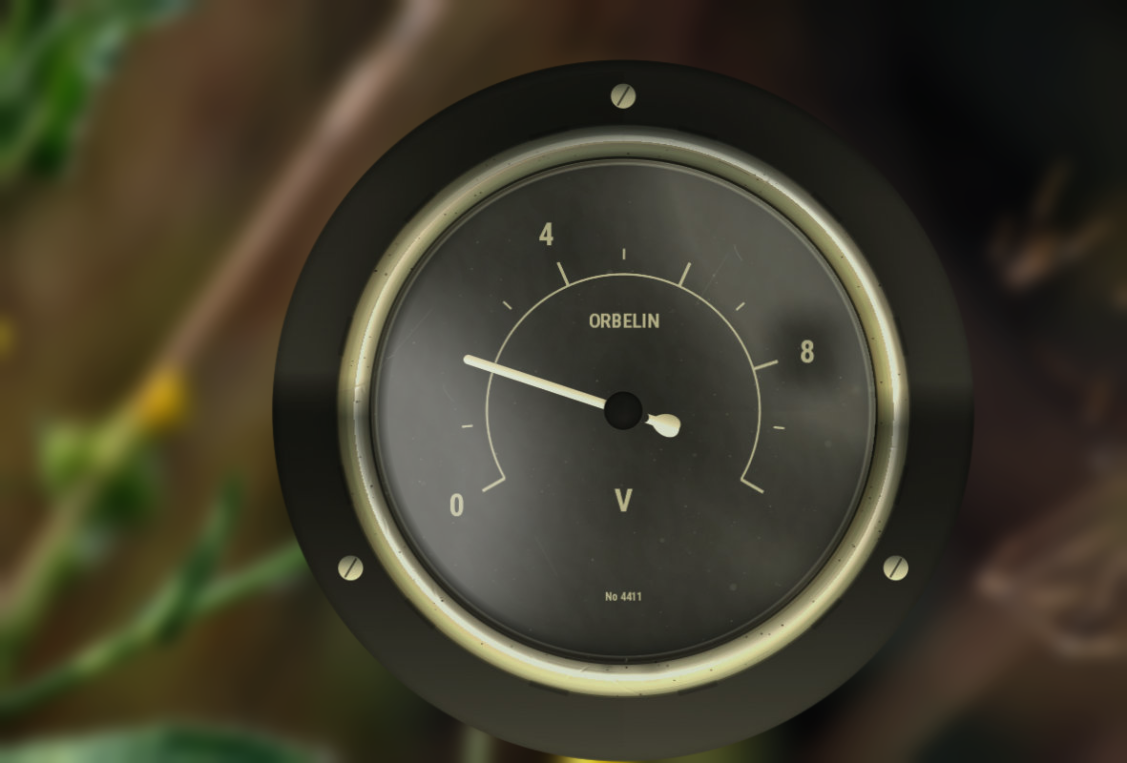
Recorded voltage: **2** V
